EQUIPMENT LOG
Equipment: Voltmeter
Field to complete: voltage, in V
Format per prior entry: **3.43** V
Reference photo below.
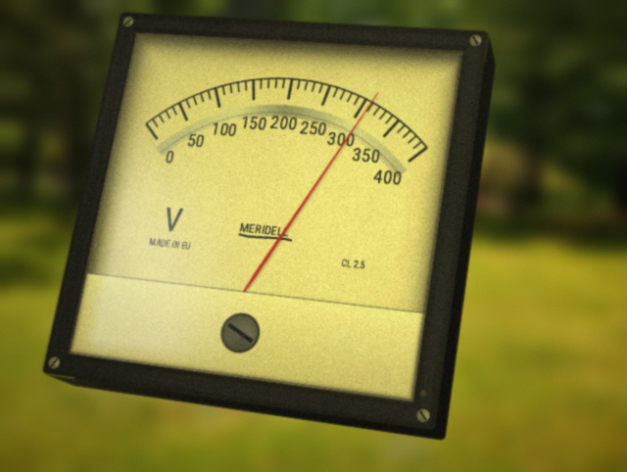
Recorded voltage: **310** V
